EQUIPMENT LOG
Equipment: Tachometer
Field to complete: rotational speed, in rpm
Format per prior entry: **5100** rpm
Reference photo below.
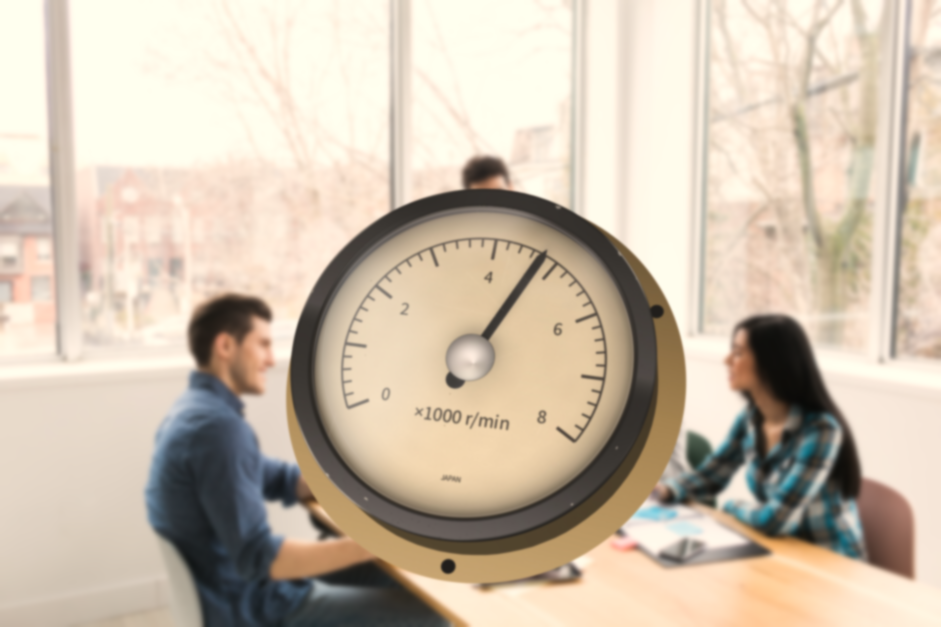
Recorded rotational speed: **4800** rpm
